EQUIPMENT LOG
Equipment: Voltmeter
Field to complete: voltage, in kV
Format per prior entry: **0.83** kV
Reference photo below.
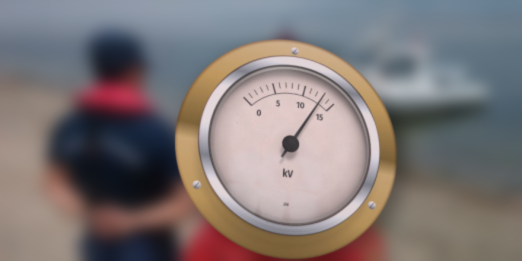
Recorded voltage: **13** kV
